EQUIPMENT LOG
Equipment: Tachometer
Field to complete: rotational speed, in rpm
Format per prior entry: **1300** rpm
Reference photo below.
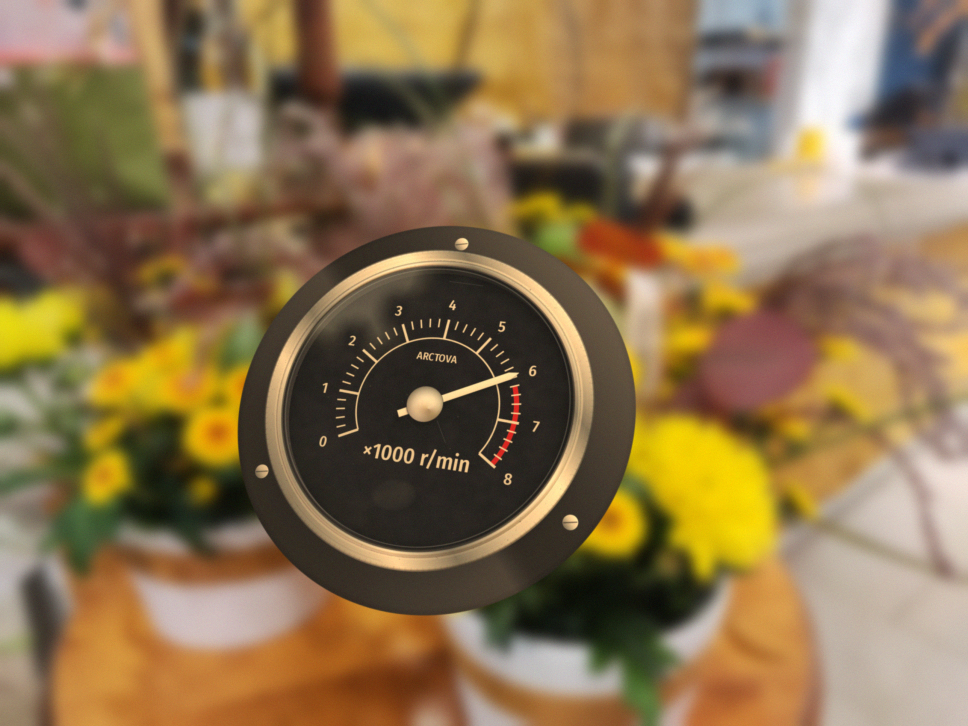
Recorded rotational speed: **6000** rpm
